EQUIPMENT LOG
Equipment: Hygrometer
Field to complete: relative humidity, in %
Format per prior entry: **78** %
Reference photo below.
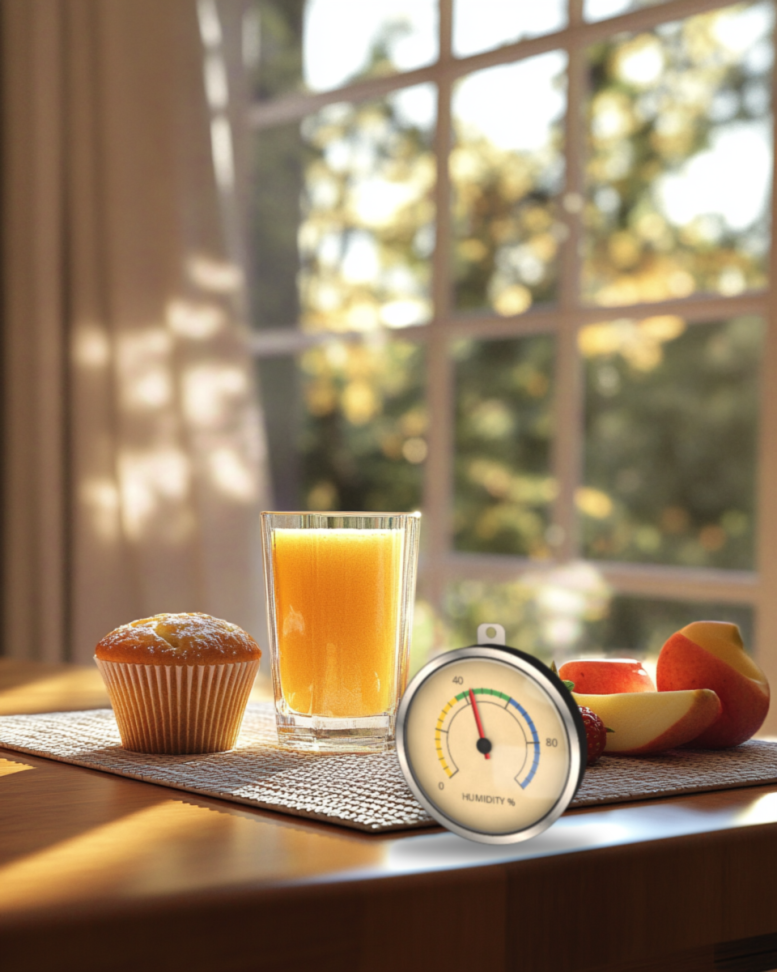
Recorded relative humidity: **44** %
